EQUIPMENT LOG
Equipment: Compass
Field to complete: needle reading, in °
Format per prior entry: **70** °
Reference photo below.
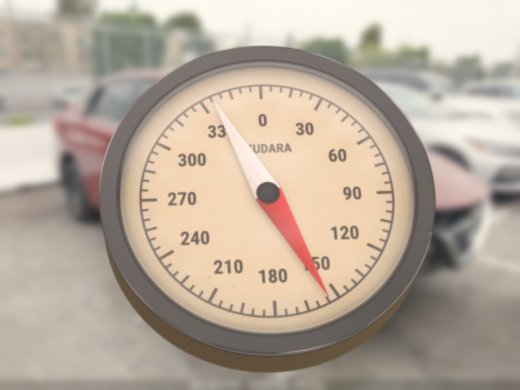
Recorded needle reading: **155** °
